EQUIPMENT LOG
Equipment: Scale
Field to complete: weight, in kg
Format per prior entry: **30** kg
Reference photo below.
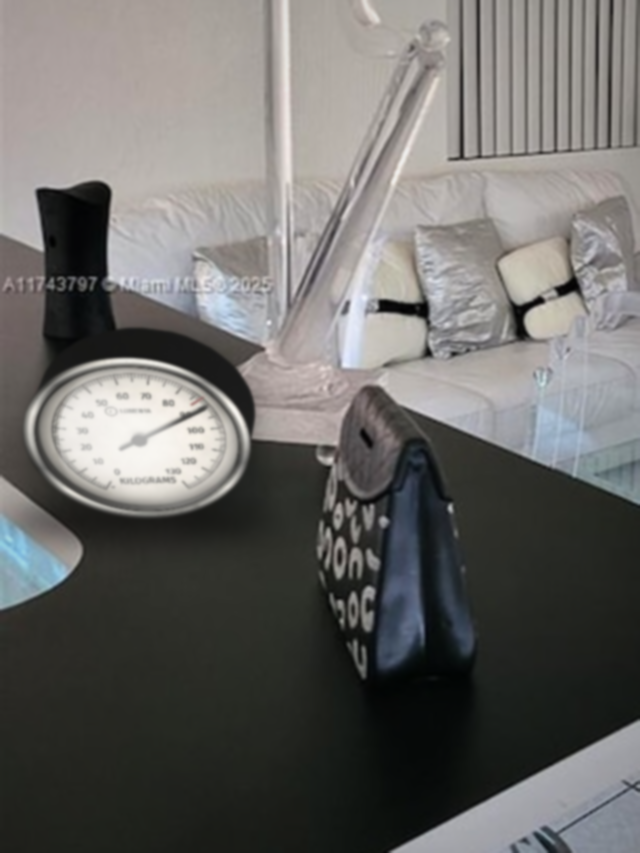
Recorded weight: **90** kg
